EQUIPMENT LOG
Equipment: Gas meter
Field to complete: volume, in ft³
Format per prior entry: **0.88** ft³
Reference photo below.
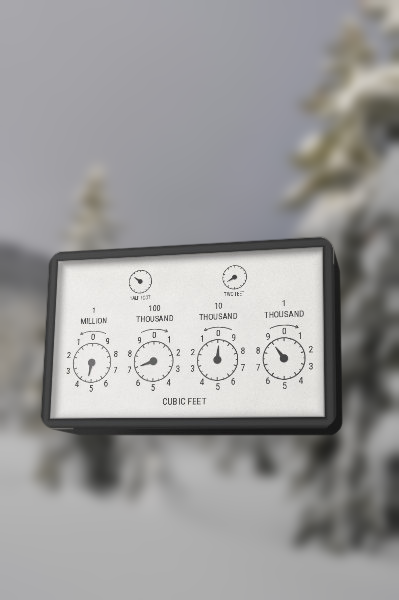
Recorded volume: **469900** ft³
